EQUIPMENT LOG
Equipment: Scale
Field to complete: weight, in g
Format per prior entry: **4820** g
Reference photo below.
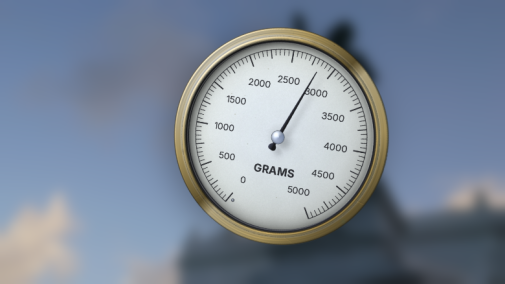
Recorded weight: **2850** g
